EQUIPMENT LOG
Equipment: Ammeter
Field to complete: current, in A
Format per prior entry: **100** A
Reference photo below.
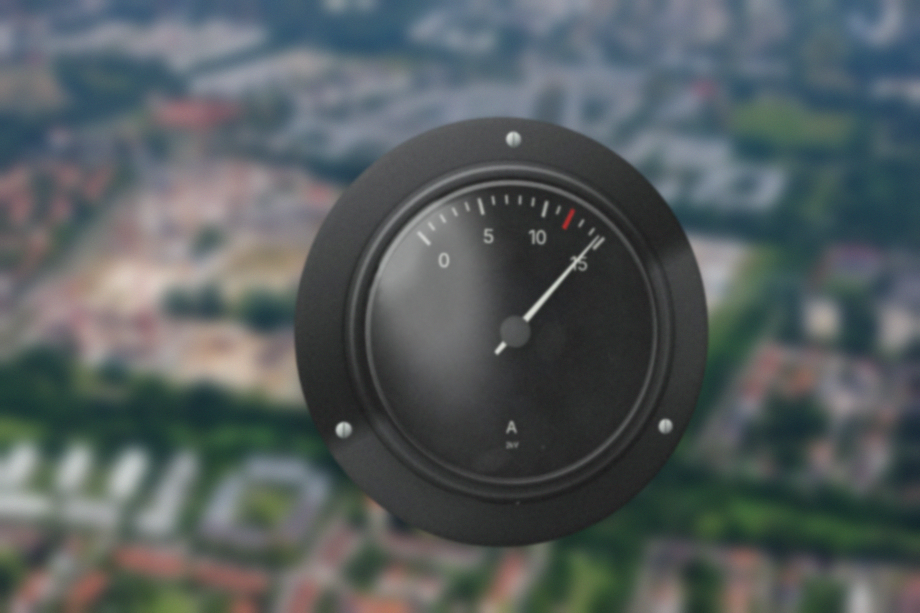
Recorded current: **14.5** A
